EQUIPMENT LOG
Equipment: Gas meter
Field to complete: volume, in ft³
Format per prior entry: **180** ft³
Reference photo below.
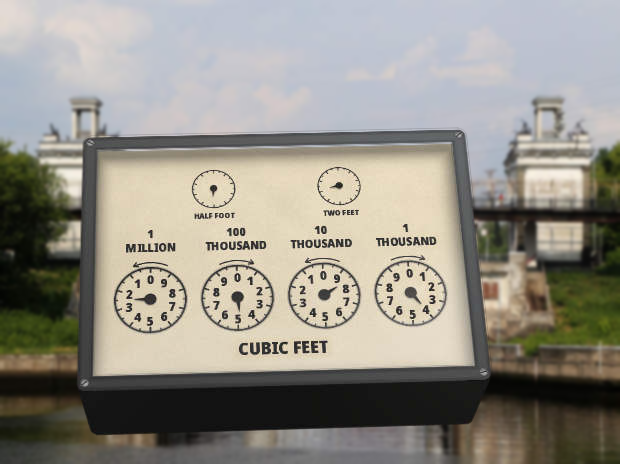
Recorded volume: **248400** ft³
